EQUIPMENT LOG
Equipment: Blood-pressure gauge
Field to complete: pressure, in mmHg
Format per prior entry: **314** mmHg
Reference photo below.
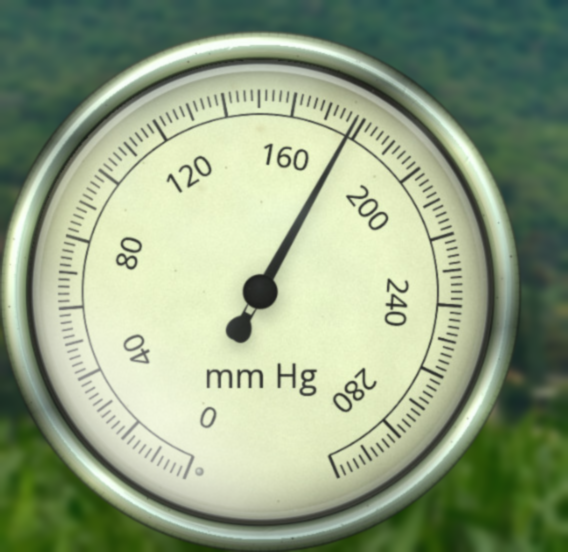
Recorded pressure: **178** mmHg
